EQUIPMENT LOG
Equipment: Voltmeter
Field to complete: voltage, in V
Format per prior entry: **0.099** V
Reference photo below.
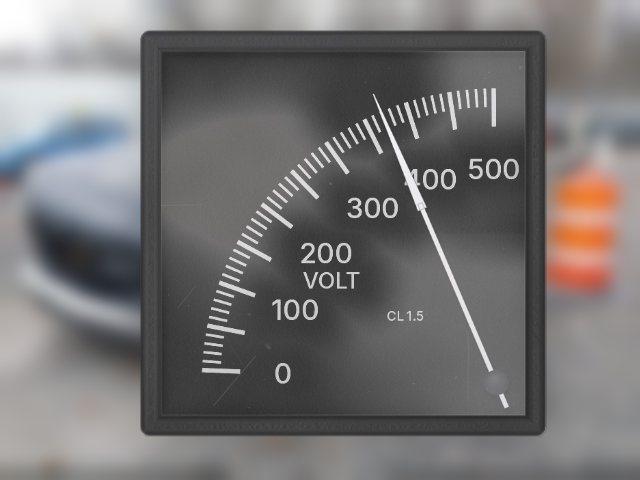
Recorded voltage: **370** V
